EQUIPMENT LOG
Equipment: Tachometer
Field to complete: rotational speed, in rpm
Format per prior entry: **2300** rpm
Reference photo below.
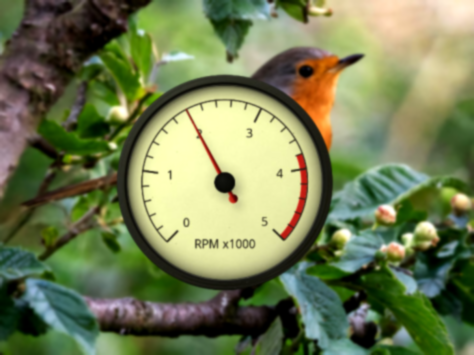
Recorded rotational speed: **2000** rpm
